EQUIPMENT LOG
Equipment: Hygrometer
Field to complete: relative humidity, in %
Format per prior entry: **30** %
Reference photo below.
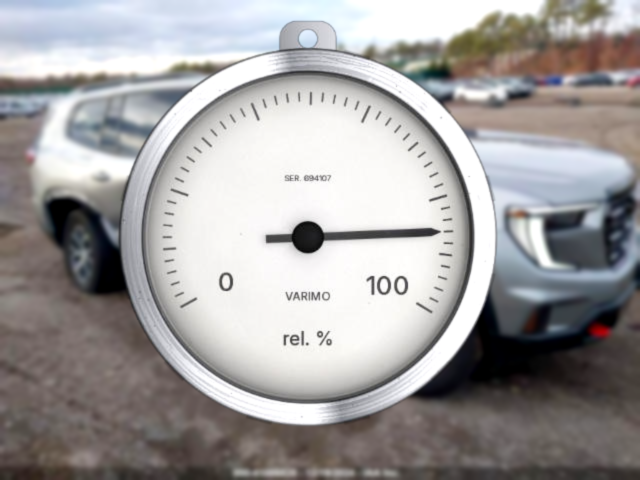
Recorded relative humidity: **86** %
